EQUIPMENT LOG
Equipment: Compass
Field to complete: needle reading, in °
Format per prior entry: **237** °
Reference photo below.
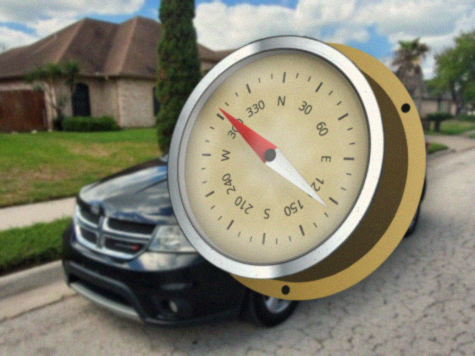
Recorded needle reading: **305** °
